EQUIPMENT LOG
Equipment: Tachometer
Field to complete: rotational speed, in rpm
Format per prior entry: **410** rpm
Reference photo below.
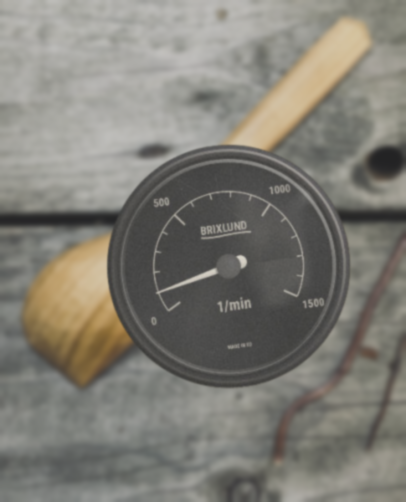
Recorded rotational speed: **100** rpm
